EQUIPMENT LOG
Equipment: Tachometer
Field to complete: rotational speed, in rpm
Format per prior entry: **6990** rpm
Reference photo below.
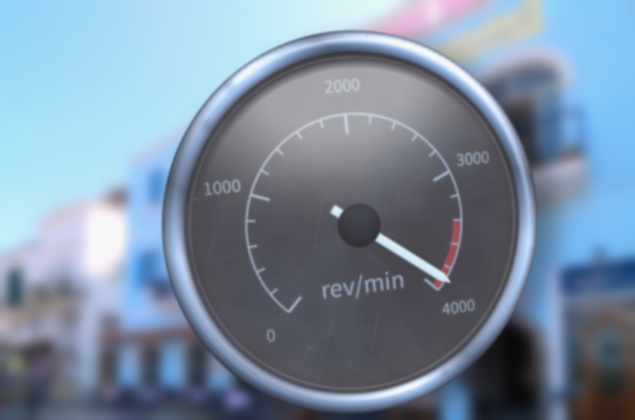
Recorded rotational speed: **3900** rpm
